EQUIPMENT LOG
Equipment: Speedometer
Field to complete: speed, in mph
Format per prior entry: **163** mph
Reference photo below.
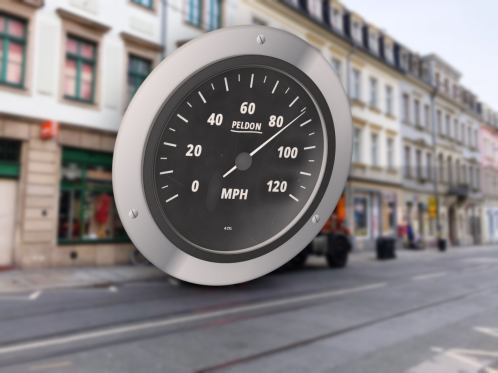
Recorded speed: **85** mph
